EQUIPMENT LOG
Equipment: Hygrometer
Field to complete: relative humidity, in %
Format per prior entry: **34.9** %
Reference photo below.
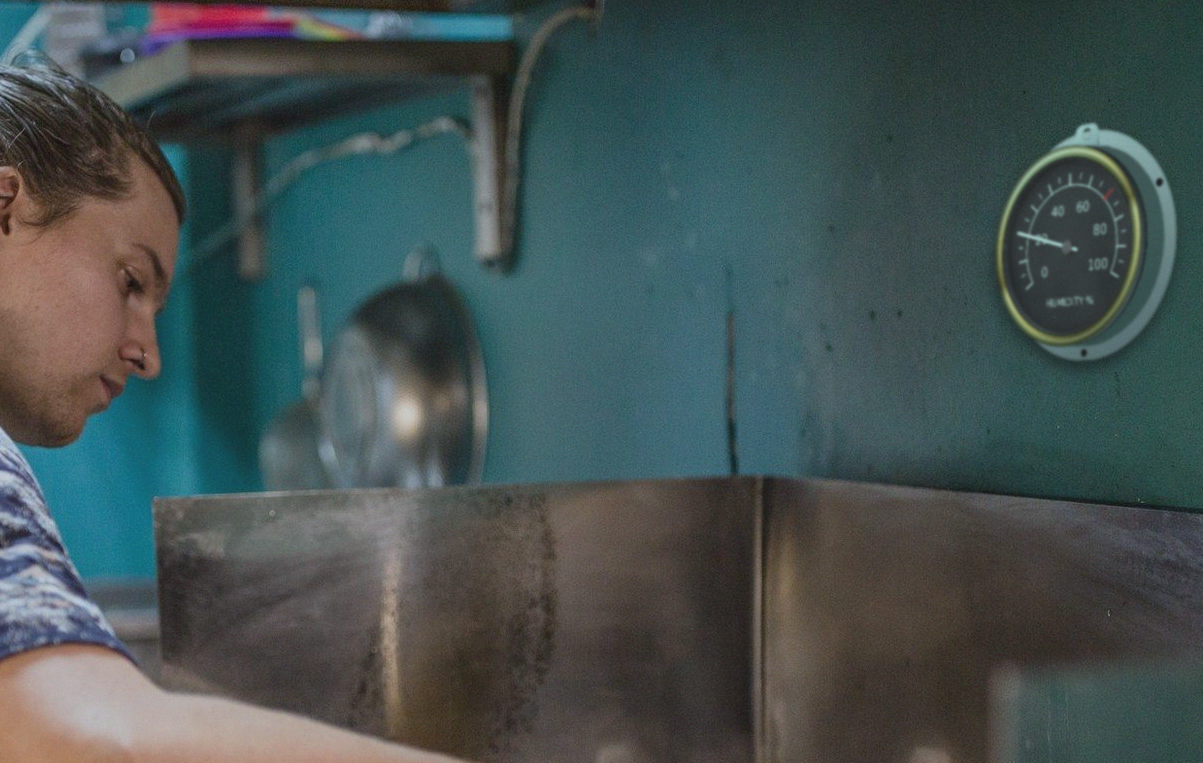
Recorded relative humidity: **20** %
